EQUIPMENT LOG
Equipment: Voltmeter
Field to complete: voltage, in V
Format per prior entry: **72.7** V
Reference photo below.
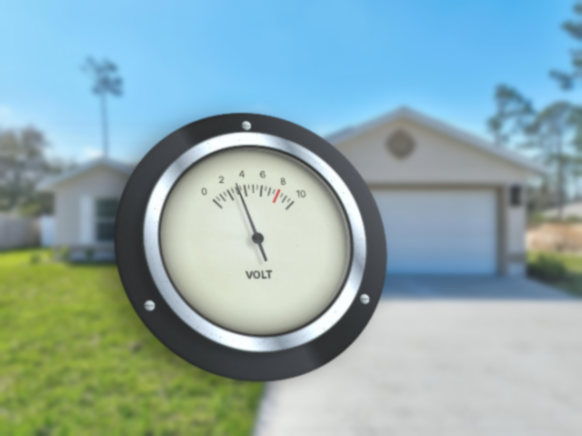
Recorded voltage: **3** V
